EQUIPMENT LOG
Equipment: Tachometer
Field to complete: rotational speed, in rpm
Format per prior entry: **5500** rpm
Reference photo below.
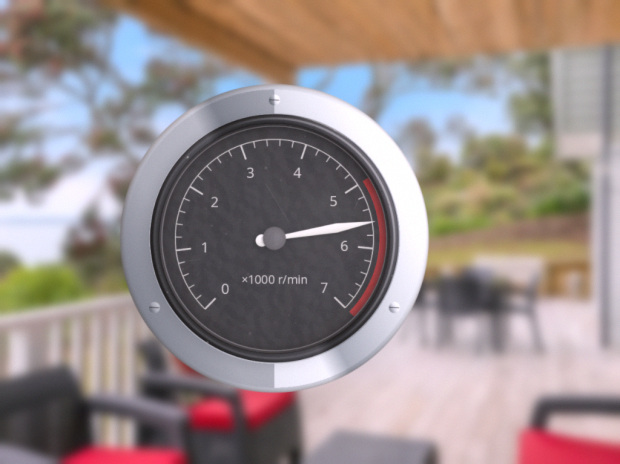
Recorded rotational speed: **5600** rpm
